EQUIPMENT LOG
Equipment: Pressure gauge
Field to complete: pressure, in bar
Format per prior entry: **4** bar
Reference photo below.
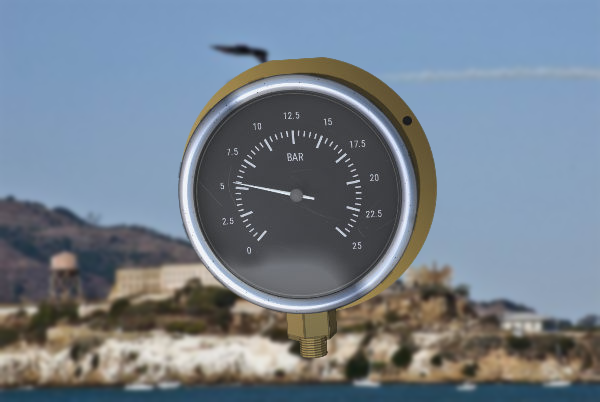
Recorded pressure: **5.5** bar
